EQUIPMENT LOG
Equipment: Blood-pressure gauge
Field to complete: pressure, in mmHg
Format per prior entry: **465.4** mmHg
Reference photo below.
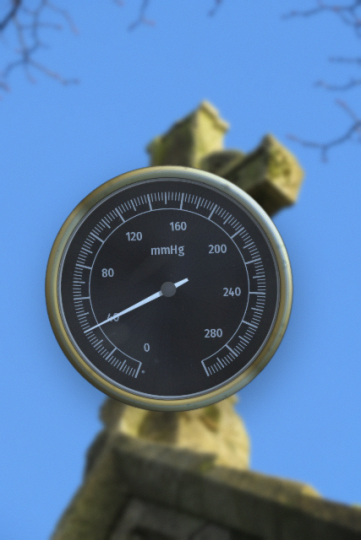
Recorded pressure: **40** mmHg
